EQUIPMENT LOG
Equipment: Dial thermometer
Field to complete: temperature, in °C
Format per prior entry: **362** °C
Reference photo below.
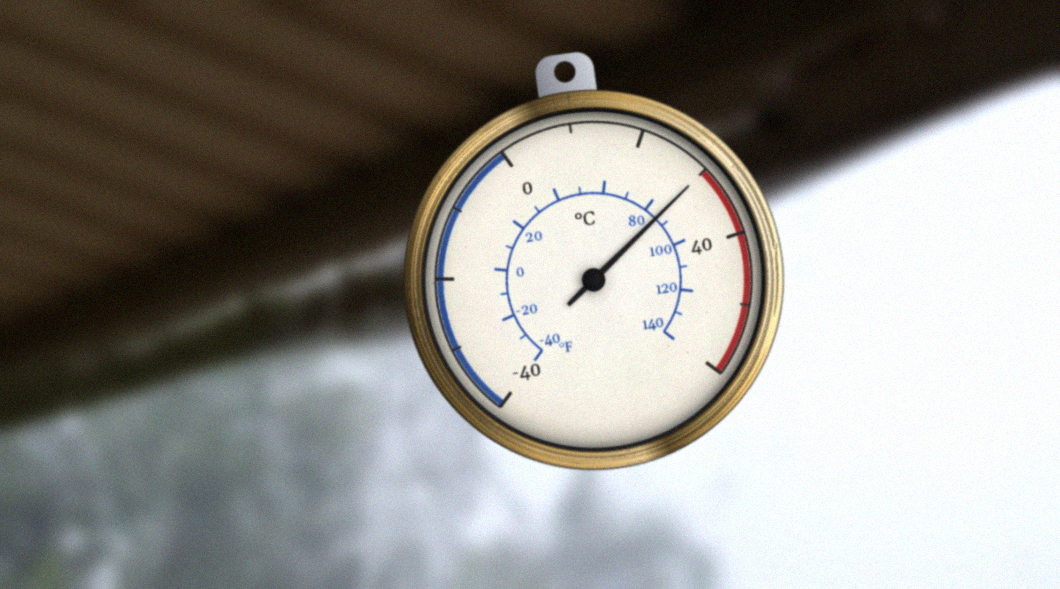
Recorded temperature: **30** °C
